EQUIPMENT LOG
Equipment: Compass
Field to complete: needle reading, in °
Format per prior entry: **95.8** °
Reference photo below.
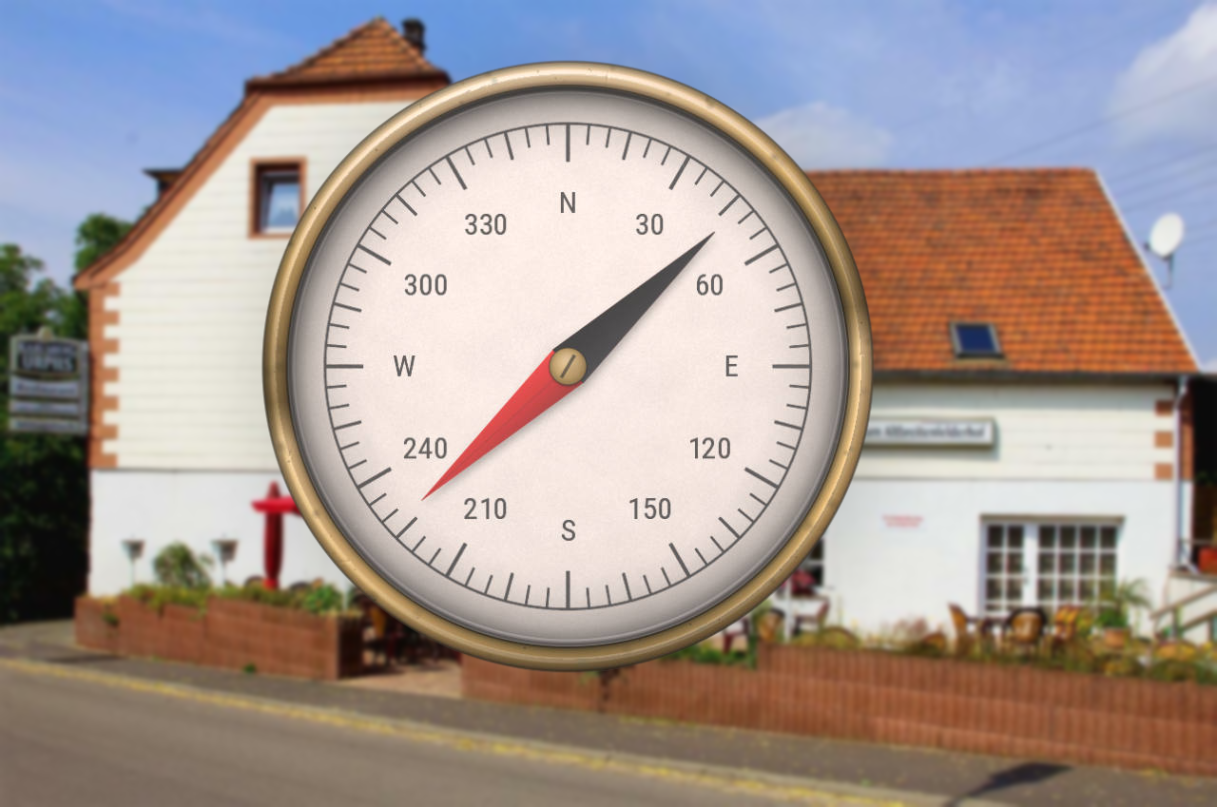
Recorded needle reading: **227.5** °
